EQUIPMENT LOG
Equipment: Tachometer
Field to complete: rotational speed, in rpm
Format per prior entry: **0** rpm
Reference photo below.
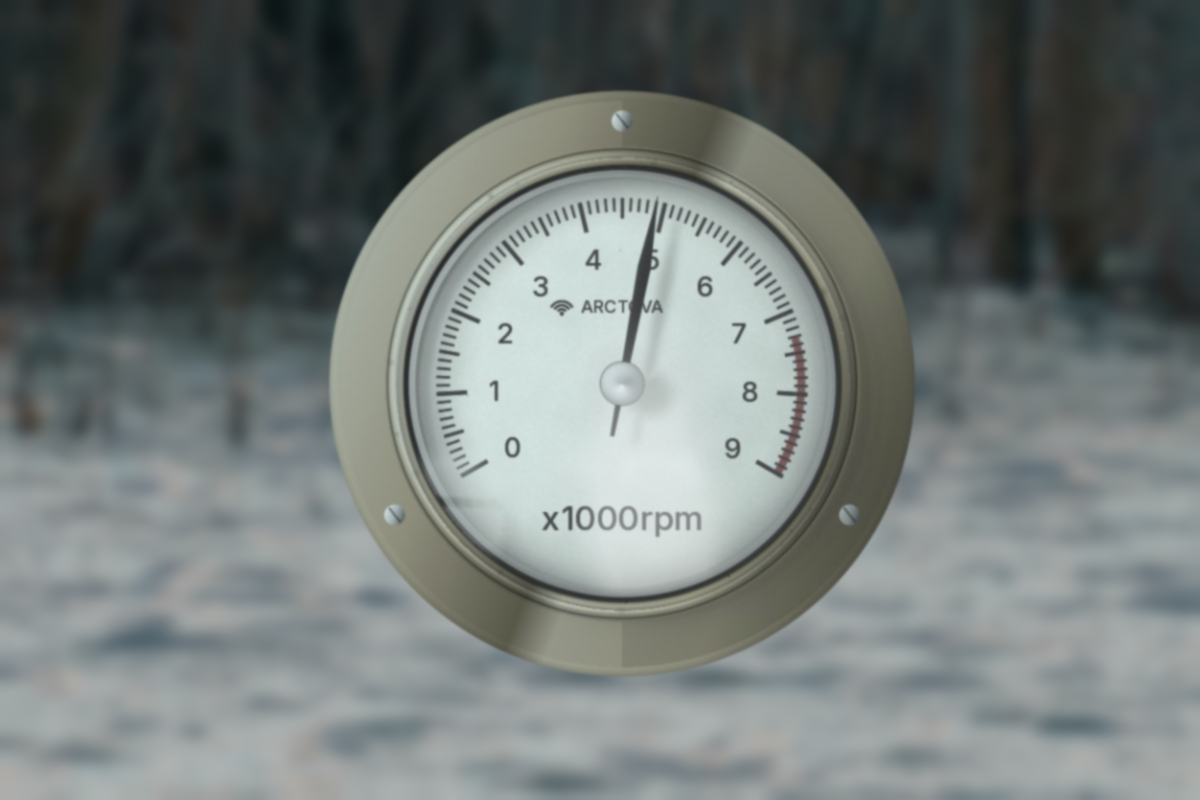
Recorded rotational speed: **4900** rpm
